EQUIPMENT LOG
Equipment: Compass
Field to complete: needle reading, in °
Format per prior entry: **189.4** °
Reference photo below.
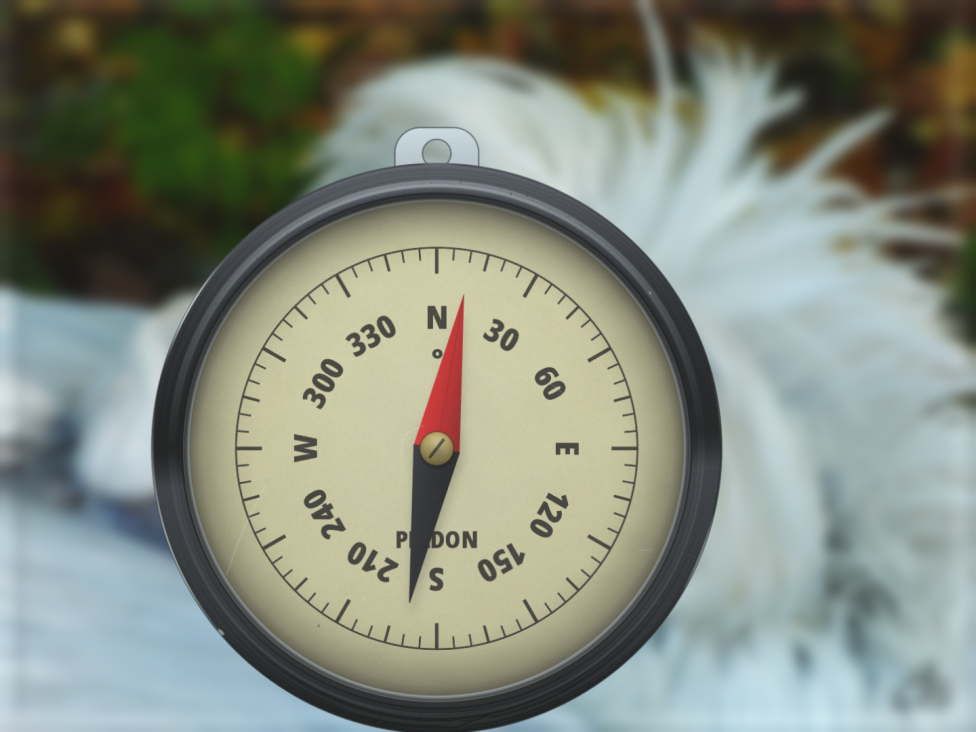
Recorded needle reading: **10** °
